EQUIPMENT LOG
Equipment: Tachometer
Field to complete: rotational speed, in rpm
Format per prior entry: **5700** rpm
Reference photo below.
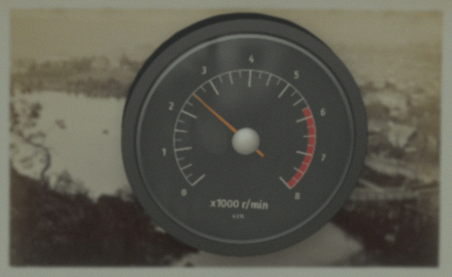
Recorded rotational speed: **2500** rpm
